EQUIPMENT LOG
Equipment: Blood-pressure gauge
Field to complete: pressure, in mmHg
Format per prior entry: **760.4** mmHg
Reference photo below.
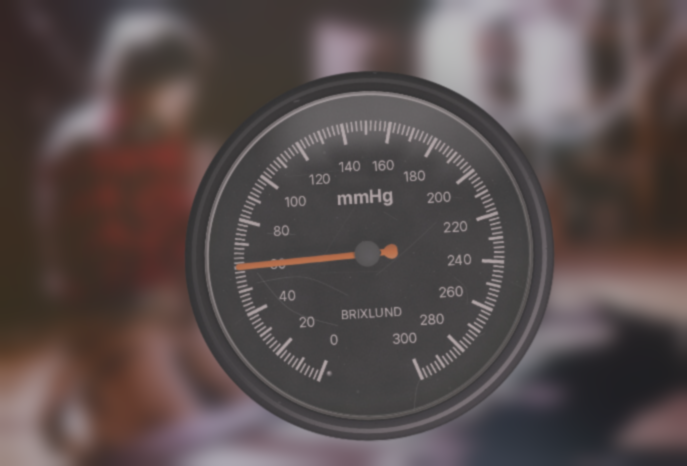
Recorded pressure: **60** mmHg
